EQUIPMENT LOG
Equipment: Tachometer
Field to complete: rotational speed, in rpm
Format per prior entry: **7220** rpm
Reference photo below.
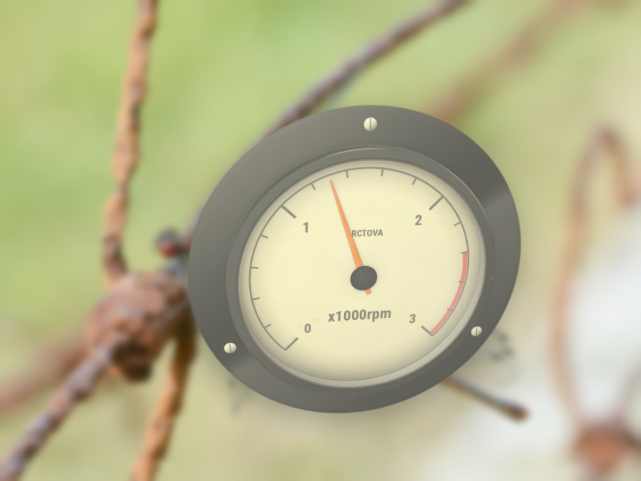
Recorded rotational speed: **1300** rpm
